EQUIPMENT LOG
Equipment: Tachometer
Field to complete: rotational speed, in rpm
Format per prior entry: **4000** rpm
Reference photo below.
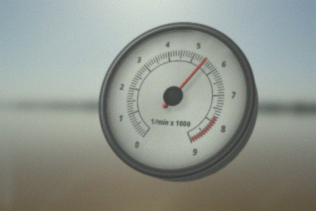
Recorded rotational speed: **5500** rpm
